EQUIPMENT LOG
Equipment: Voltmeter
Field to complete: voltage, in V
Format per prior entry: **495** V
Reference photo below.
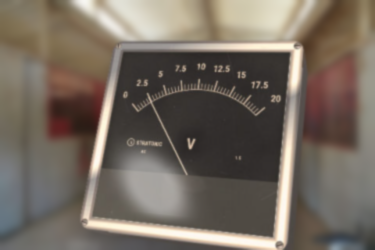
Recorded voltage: **2.5** V
